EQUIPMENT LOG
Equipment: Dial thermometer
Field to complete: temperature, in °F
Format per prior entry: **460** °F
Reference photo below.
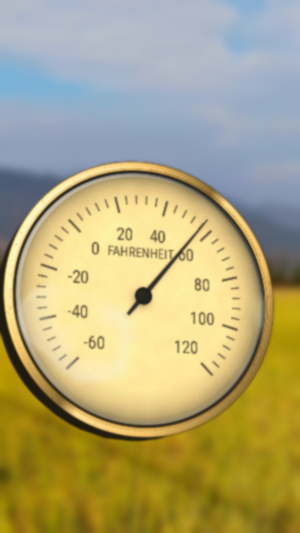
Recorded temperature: **56** °F
